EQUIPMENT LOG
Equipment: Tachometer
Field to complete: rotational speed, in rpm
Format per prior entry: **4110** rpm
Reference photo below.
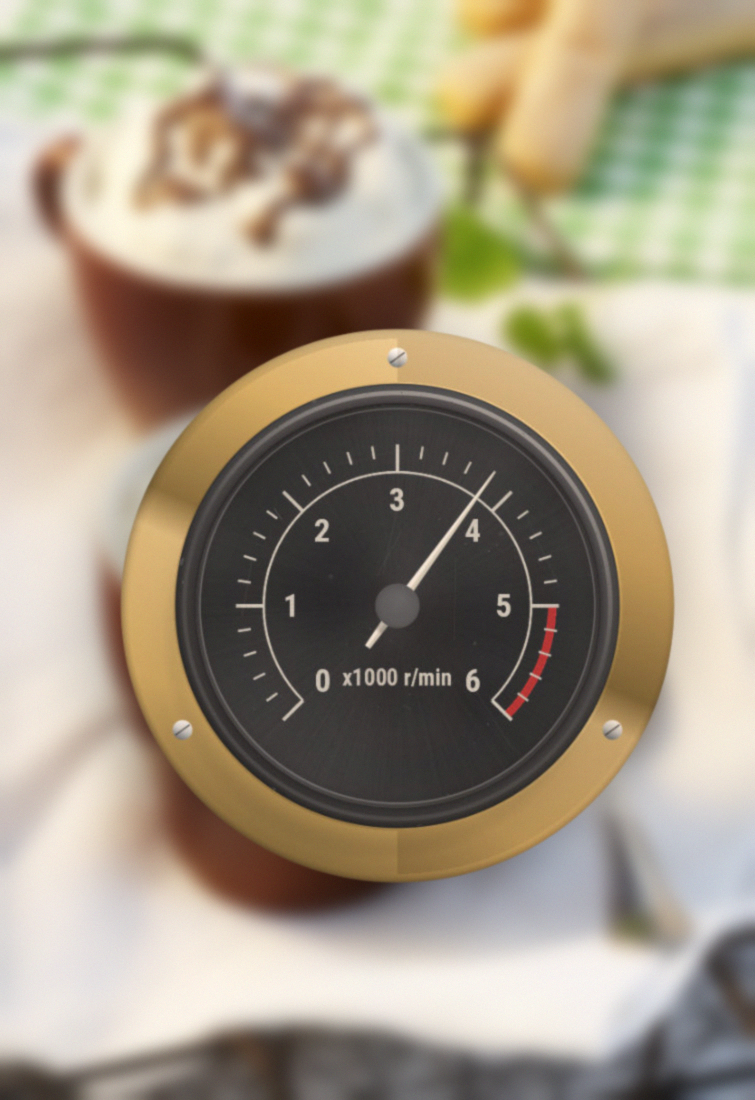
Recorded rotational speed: **3800** rpm
